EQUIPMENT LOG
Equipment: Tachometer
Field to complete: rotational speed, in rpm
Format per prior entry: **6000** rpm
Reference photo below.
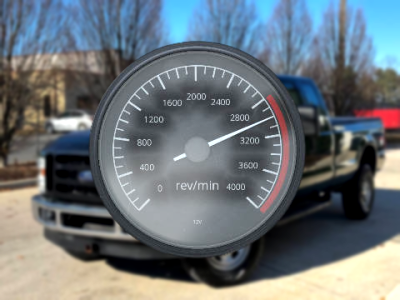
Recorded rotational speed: **3000** rpm
